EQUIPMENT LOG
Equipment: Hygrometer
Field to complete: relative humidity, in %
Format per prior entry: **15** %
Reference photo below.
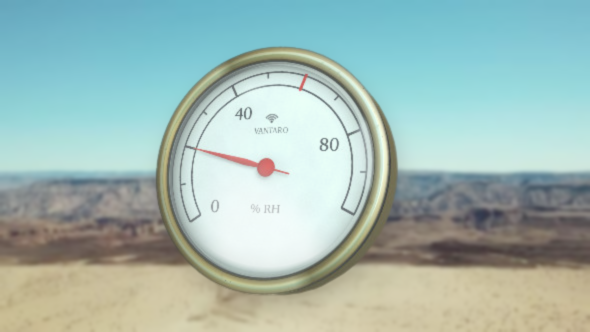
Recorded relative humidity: **20** %
